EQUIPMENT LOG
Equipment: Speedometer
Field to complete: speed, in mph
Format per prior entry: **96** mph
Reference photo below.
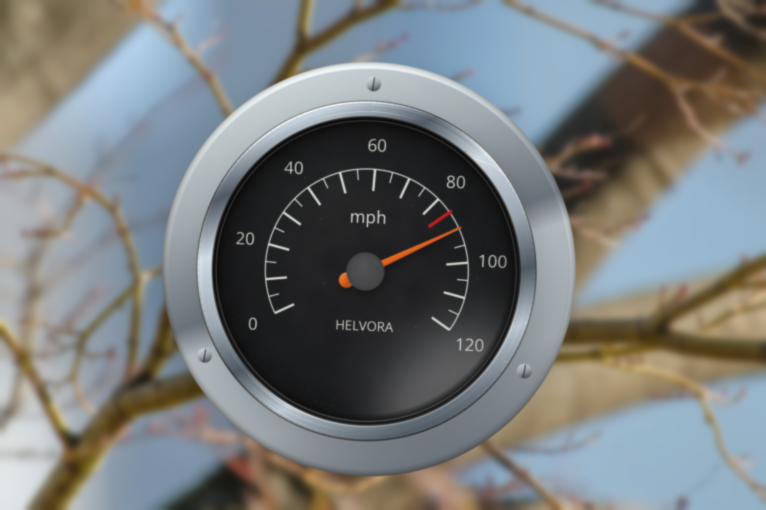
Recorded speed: **90** mph
